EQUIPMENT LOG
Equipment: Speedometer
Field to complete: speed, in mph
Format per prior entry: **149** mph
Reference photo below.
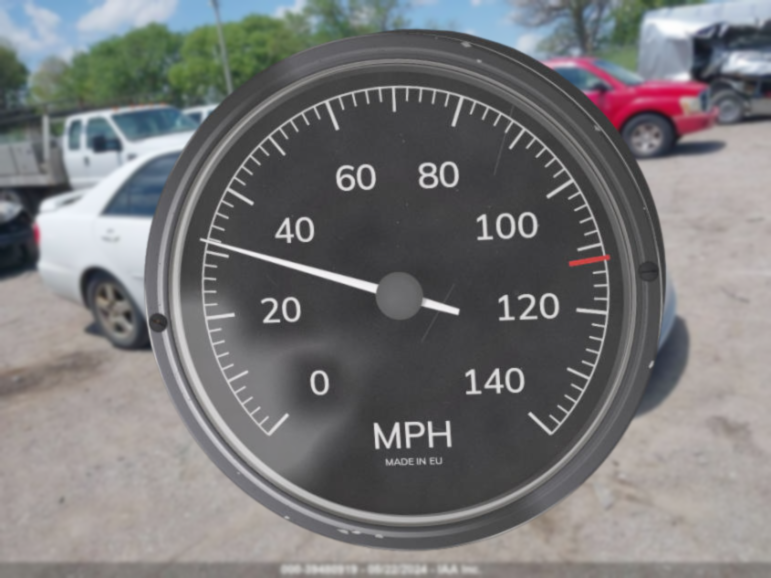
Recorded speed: **32** mph
